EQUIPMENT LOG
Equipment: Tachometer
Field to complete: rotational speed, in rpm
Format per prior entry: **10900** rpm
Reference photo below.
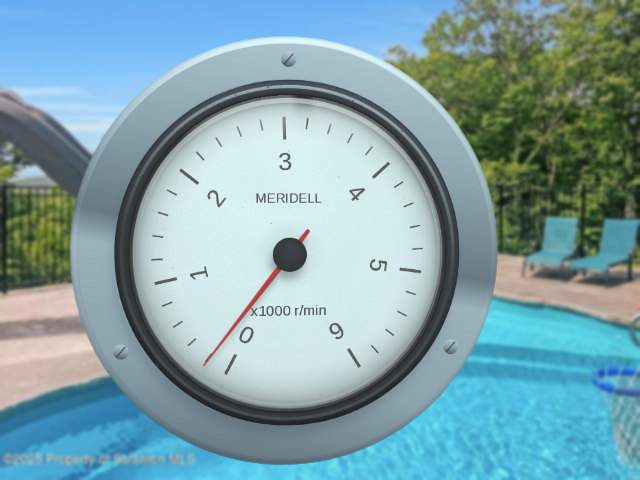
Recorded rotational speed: **200** rpm
